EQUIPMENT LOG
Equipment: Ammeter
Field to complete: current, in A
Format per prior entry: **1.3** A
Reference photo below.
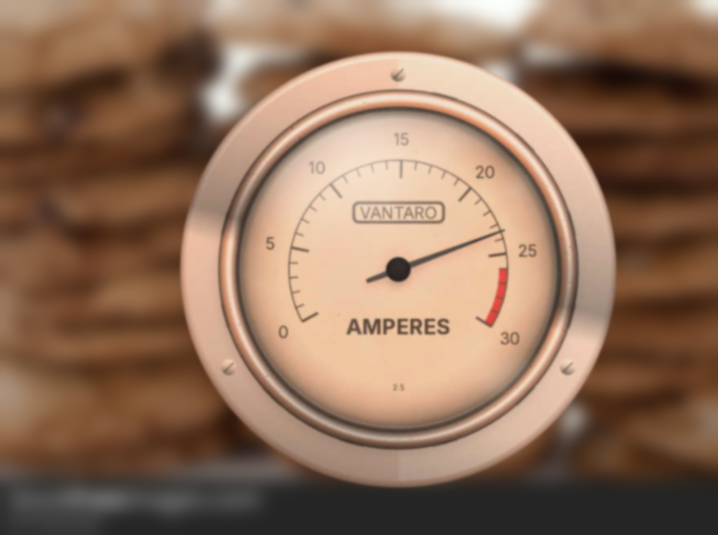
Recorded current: **23.5** A
